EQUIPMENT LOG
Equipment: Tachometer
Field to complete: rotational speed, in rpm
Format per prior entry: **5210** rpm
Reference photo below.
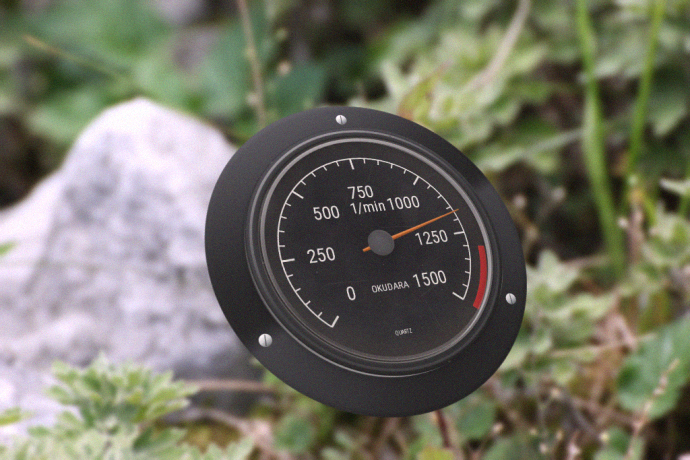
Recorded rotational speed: **1175** rpm
